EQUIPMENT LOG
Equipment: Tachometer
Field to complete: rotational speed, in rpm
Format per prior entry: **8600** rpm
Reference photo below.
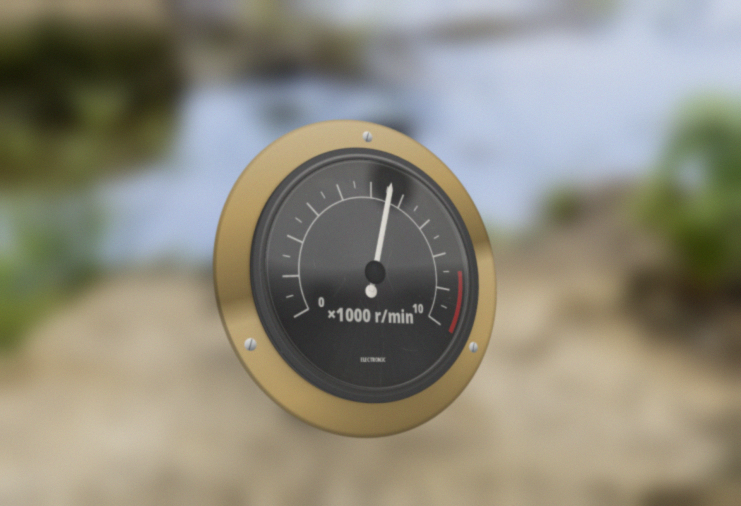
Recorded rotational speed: **5500** rpm
